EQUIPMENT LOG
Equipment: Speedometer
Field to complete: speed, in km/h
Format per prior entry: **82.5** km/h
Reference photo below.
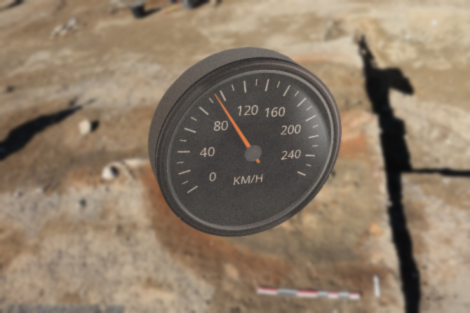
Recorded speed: **95** km/h
